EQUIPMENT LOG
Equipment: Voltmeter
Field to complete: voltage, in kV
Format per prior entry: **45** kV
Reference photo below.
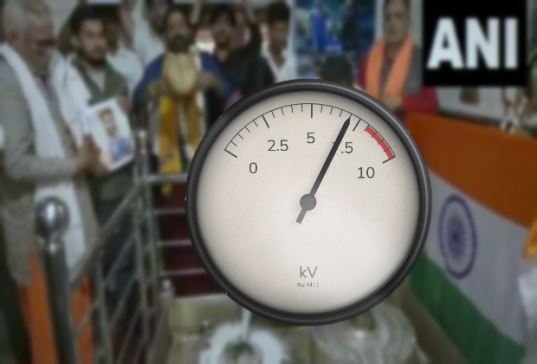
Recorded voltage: **7** kV
